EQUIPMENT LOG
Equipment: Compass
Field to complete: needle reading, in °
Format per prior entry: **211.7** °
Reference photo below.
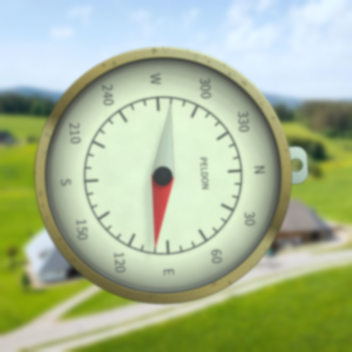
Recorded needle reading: **100** °
